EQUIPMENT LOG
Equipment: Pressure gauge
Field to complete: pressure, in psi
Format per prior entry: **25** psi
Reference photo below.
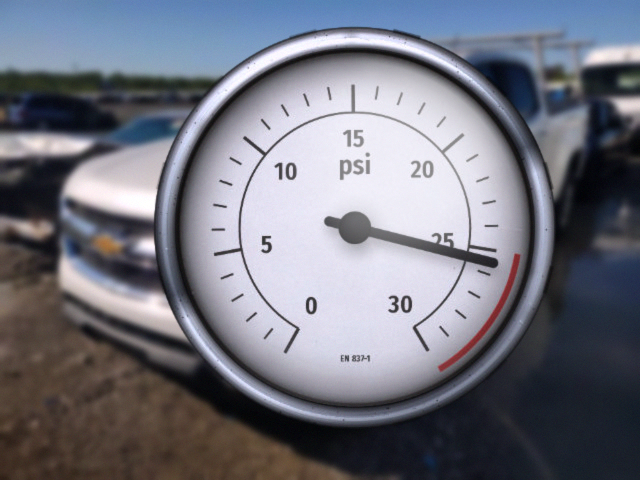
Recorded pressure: **25.5** psi
